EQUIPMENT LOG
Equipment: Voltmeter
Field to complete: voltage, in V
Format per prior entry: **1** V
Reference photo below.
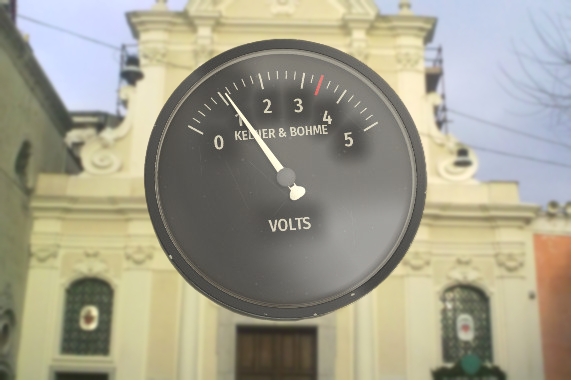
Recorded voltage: **1.1** V
